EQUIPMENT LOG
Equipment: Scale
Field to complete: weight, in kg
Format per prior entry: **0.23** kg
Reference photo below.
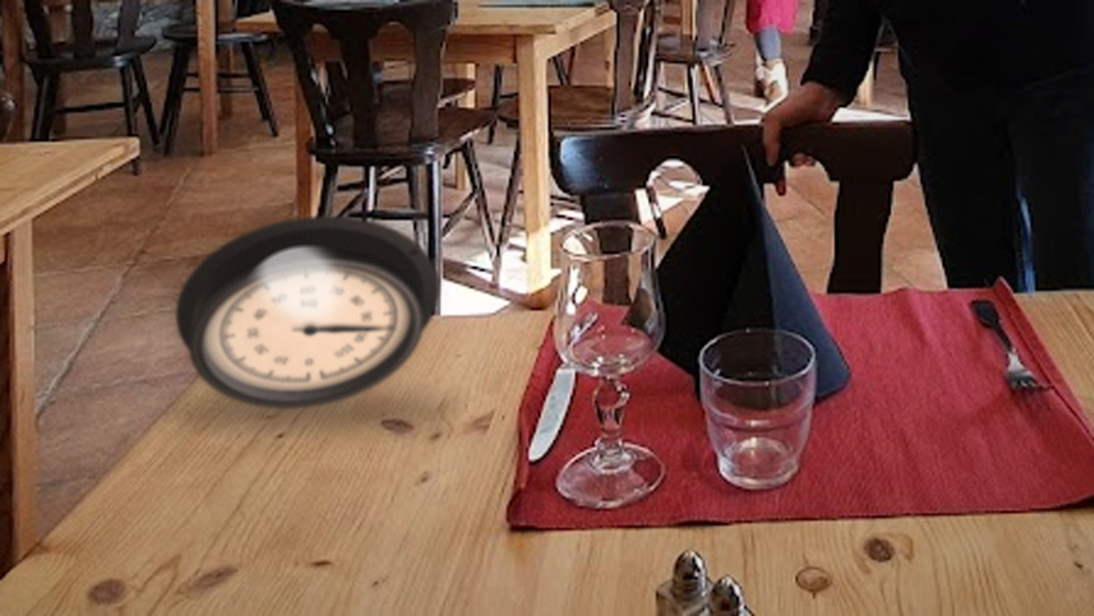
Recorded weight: **95** kg
